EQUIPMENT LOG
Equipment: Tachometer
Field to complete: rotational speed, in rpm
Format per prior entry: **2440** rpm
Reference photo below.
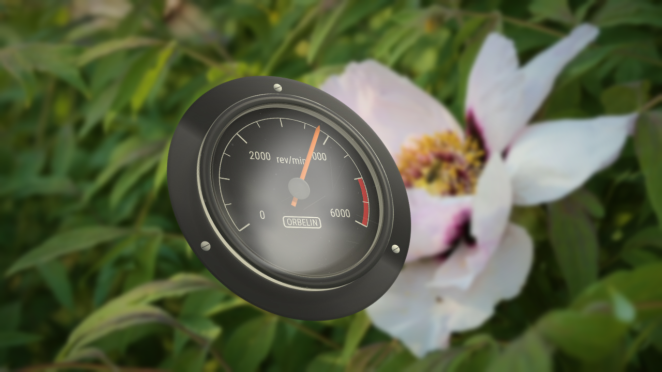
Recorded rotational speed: **3750** rpm
